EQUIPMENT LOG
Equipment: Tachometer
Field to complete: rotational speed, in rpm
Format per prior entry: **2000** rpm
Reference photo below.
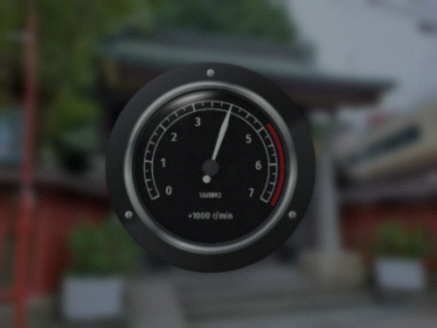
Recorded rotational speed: **4000** rpm
